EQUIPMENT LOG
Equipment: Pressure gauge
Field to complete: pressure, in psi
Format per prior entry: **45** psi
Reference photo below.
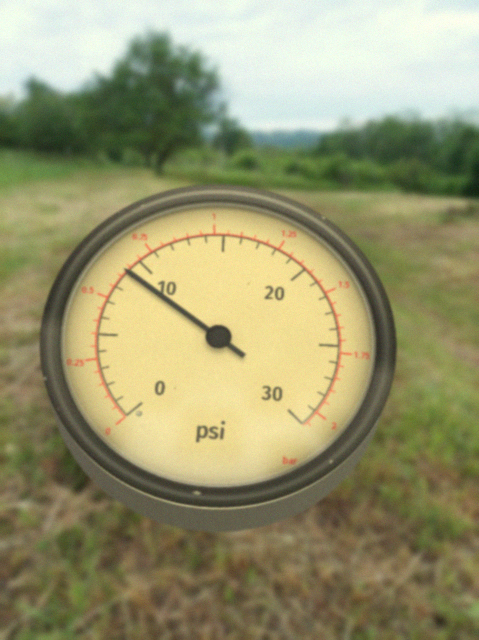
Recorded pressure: **9** psi
